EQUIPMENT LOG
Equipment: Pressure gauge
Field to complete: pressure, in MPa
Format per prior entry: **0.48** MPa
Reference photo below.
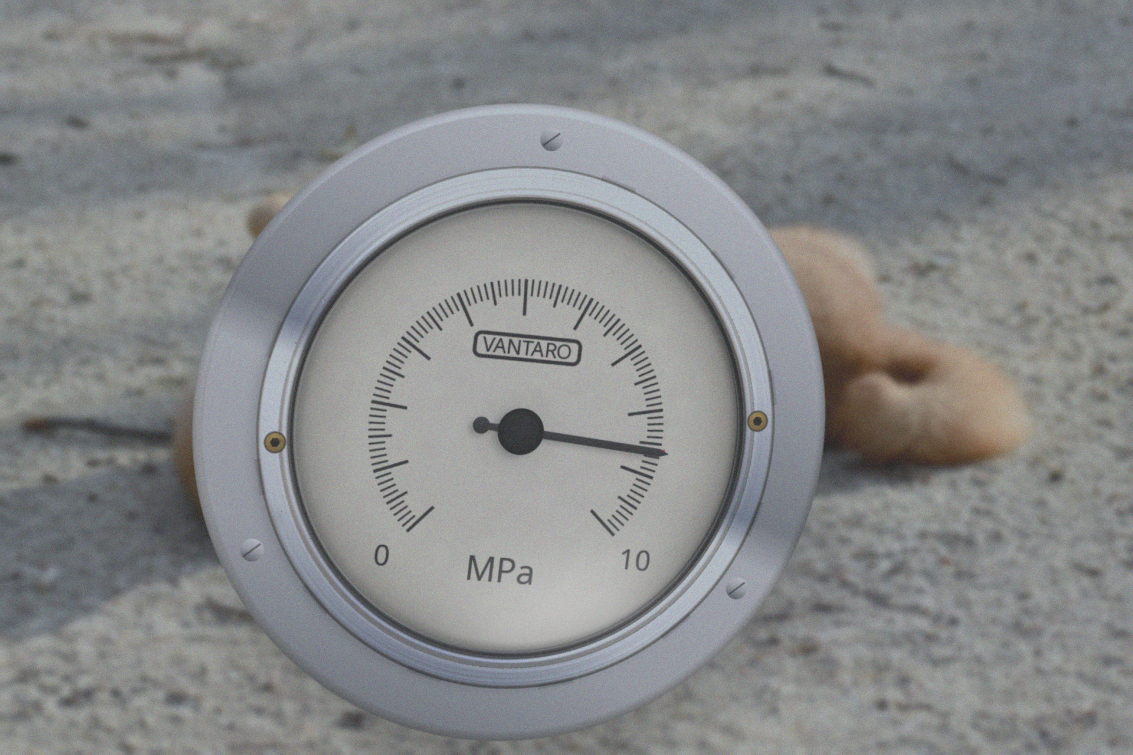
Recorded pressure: **8.6** MPa
